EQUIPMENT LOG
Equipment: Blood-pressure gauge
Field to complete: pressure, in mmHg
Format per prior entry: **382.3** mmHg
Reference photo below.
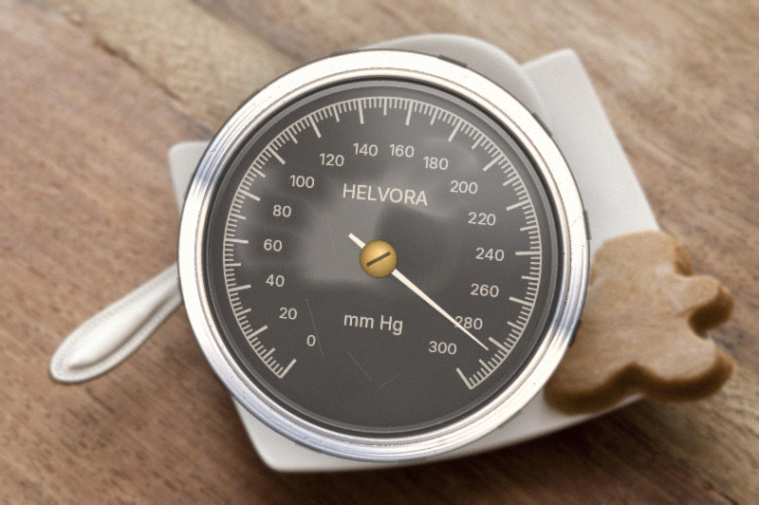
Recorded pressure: **284** mmHg
